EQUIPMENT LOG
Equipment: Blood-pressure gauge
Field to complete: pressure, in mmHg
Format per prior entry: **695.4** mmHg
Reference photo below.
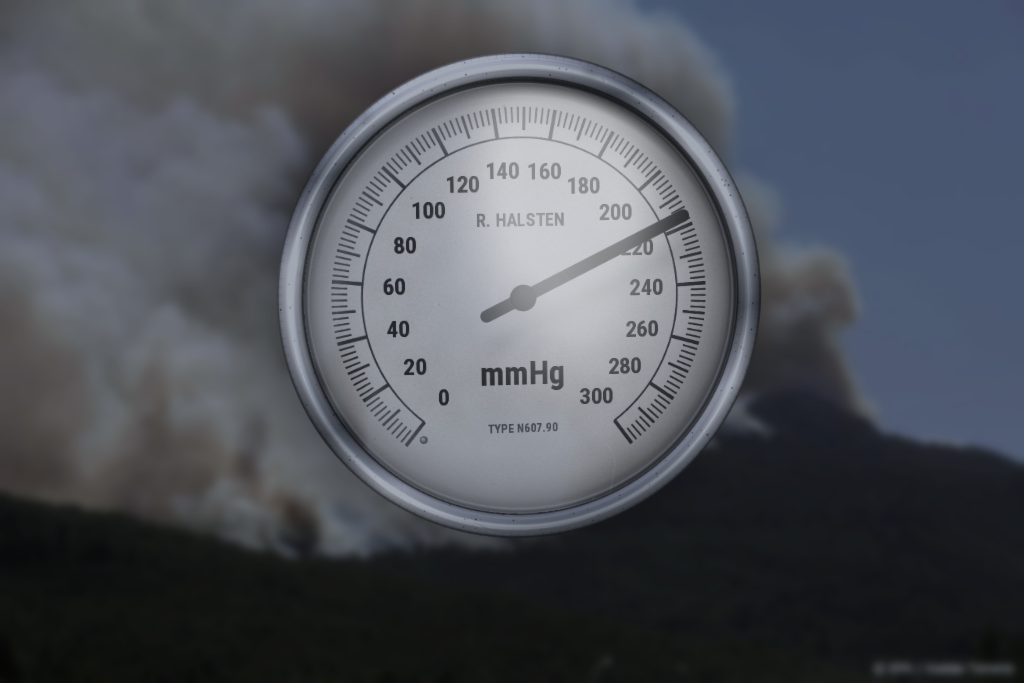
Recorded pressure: **216** mmHg
